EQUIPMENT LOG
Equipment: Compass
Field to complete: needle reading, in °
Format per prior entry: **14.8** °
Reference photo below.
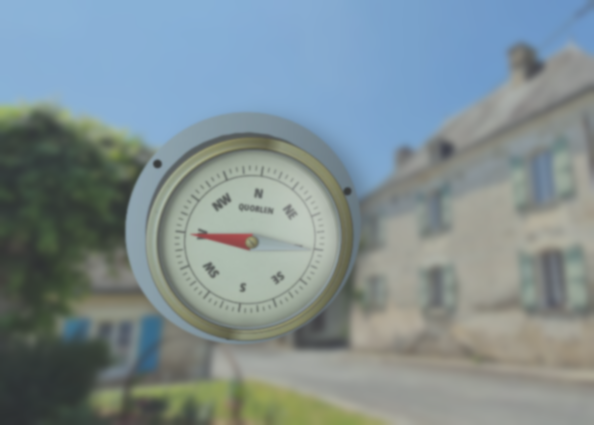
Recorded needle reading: **270** °
